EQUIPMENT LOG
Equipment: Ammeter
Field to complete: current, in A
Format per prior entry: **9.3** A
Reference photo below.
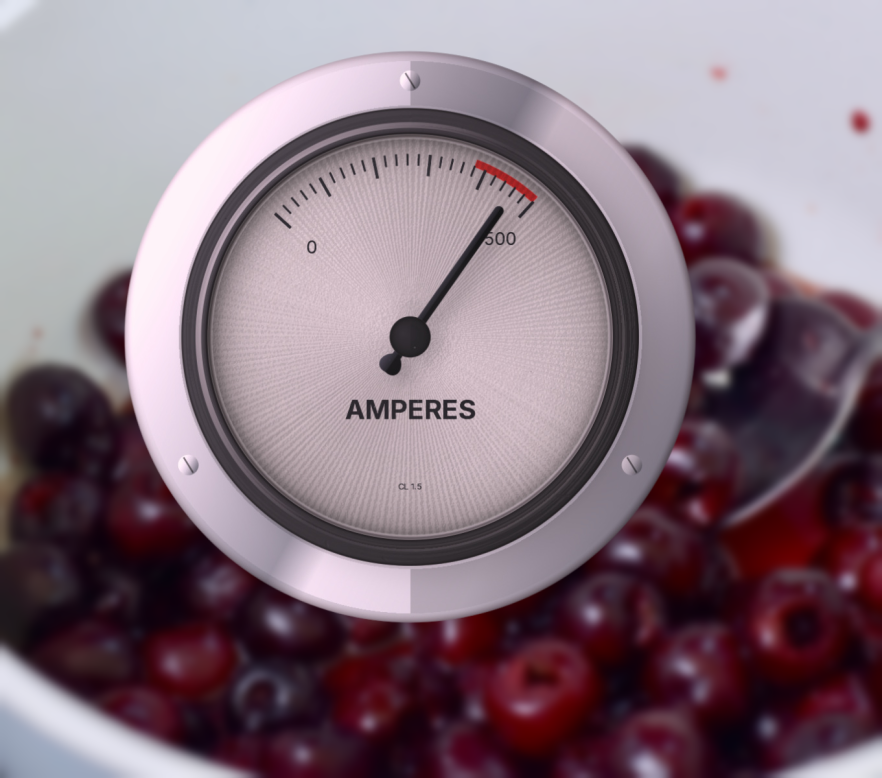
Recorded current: **460** A
